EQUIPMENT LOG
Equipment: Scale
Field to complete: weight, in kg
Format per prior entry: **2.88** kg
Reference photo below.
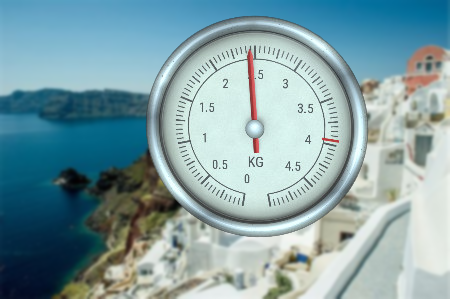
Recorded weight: **2.45** kg
